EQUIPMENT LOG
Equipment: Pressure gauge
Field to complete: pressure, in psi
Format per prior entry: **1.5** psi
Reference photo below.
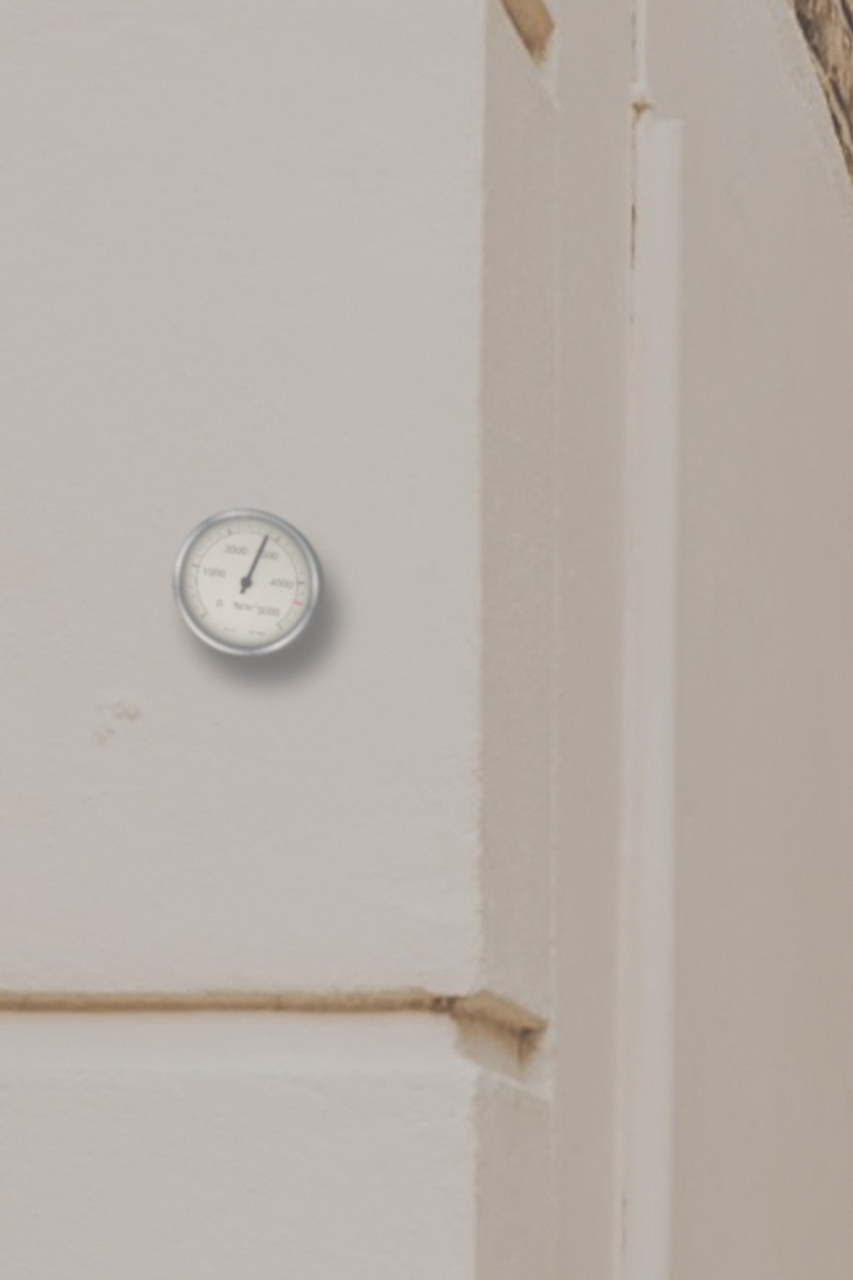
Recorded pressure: **2800** psi
